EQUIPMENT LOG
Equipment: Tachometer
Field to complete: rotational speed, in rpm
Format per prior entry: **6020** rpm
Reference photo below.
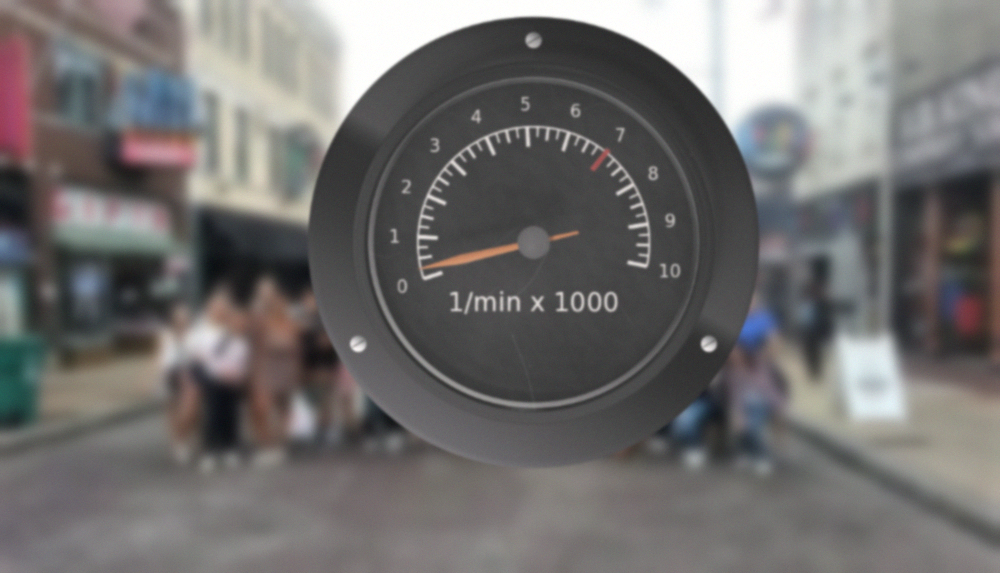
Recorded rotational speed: **250** rpm
